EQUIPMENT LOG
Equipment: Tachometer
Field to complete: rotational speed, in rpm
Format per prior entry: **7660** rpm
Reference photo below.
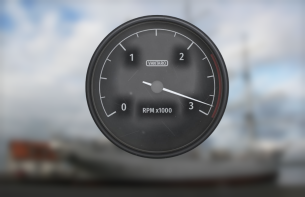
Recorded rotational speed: **2875** rpm
